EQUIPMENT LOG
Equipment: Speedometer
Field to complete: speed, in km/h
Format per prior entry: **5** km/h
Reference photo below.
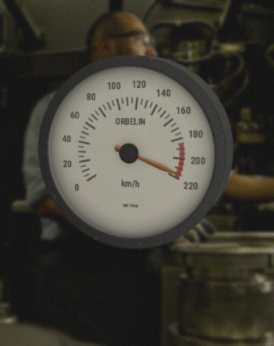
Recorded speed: **215** km/h
